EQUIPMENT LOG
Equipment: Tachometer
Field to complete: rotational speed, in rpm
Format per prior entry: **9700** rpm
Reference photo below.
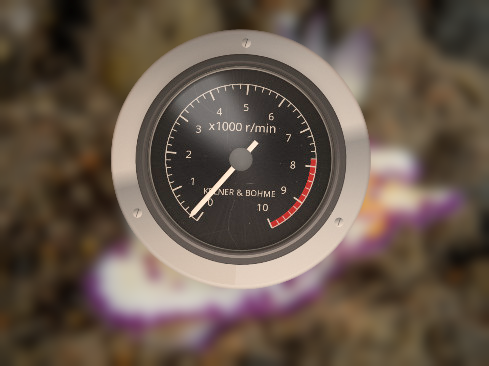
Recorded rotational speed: **200** rpm
